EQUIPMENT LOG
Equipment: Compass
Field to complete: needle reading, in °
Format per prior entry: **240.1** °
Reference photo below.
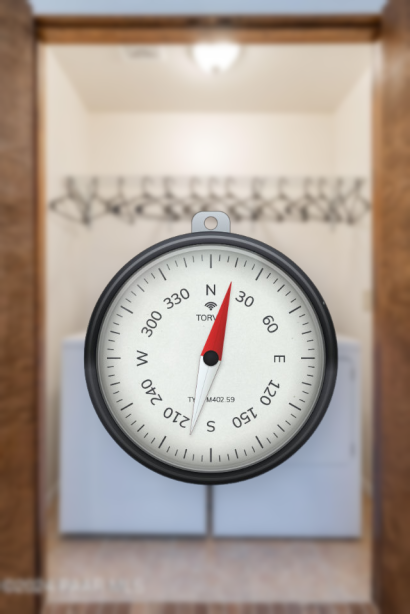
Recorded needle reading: **15** °
